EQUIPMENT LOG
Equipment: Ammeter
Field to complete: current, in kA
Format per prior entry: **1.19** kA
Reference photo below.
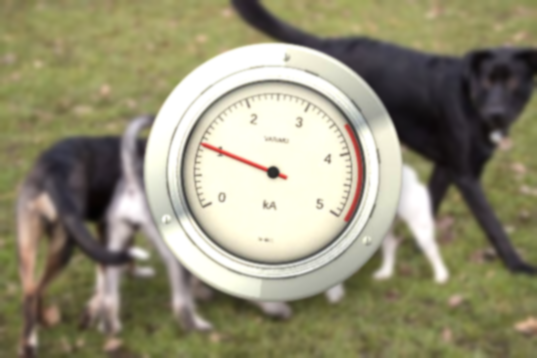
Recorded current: **1** kA
